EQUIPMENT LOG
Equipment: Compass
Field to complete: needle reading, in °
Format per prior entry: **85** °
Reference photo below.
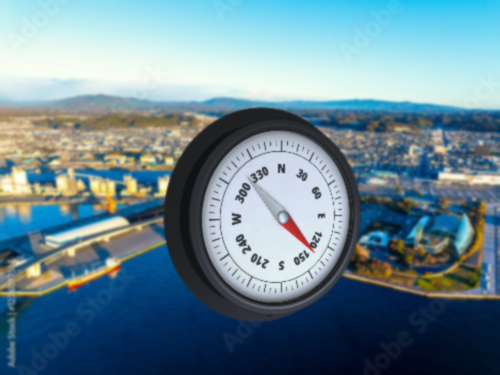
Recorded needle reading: **135** °
